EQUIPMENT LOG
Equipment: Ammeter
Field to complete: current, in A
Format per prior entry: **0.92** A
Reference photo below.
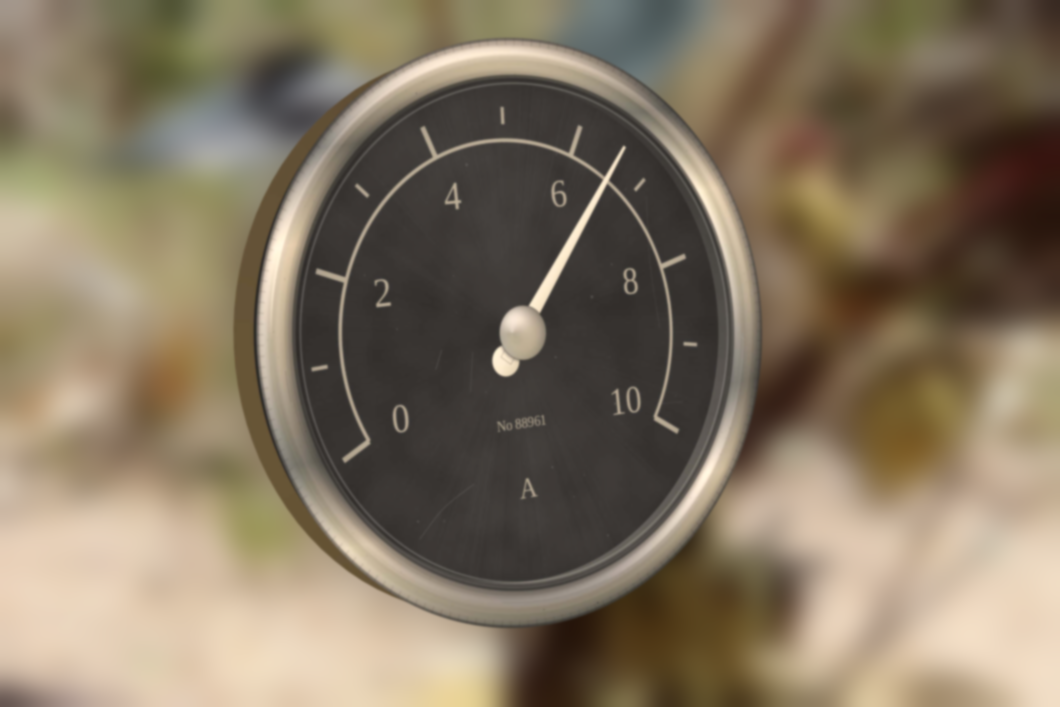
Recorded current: **6.5** A
